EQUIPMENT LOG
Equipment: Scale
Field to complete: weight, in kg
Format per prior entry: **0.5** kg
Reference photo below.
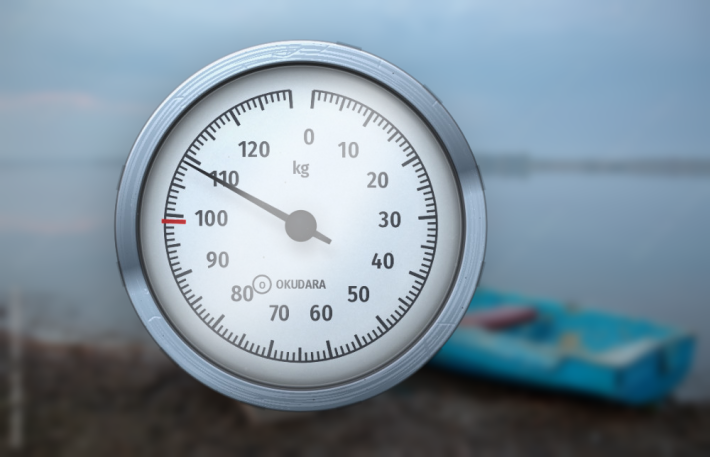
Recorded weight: **109** kg
